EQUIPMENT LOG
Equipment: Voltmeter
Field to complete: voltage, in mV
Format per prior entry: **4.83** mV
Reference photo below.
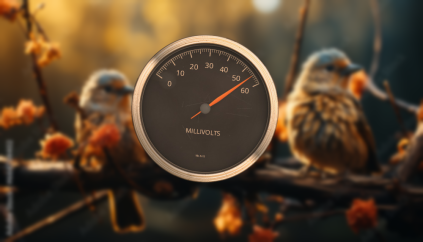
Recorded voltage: **55** mV
